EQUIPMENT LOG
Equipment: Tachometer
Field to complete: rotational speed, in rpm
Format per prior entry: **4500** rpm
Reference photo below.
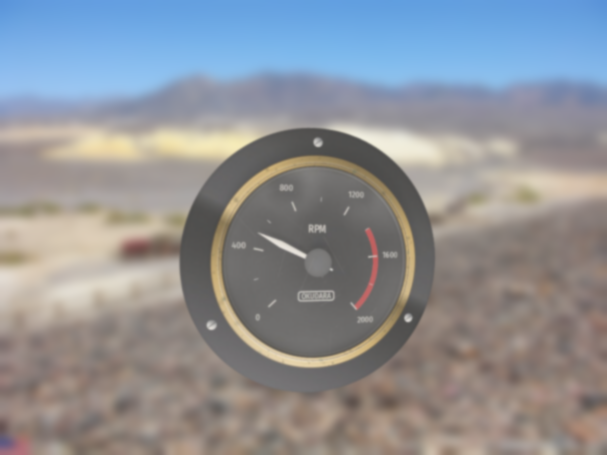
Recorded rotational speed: **500** rpm
